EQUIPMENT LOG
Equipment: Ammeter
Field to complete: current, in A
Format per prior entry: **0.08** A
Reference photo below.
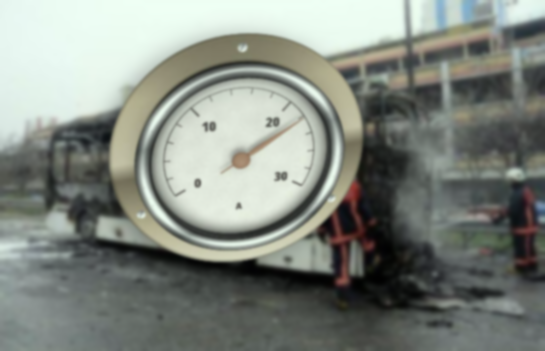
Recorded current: **22** A
